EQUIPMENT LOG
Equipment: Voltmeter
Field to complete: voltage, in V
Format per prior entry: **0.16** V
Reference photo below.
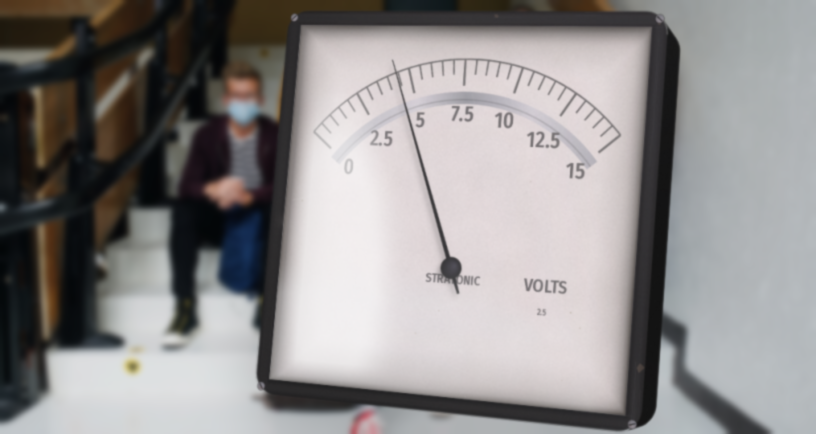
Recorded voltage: **4.5** V
